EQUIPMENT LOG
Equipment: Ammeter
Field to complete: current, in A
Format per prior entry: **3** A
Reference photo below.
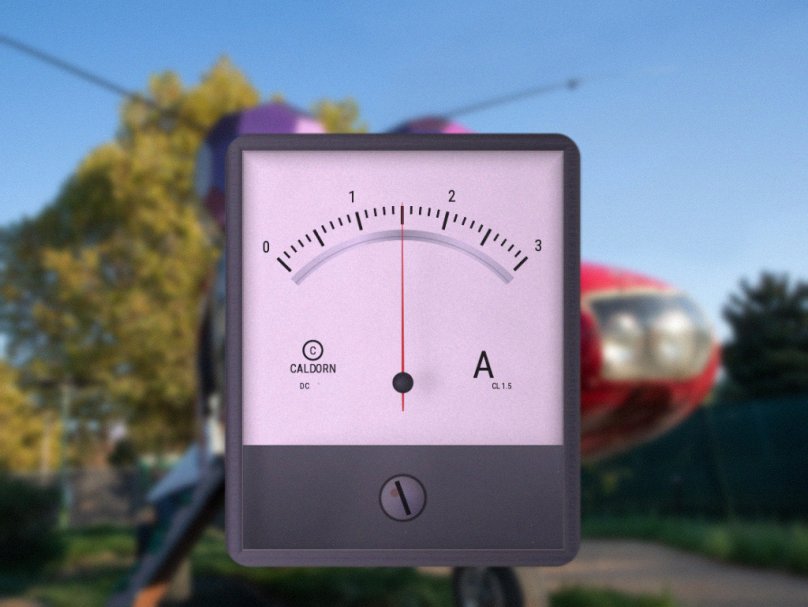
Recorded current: **1.5** A
